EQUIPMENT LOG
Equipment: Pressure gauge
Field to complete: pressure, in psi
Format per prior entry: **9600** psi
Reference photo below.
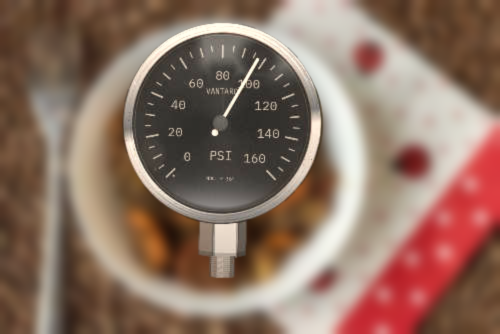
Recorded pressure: **97.5** psi
